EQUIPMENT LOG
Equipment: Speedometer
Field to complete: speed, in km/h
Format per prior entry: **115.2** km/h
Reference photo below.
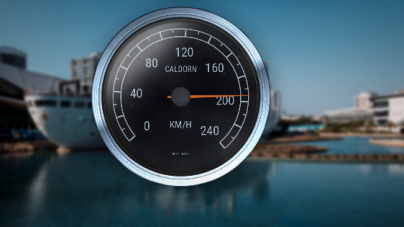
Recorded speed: **195** km/h
